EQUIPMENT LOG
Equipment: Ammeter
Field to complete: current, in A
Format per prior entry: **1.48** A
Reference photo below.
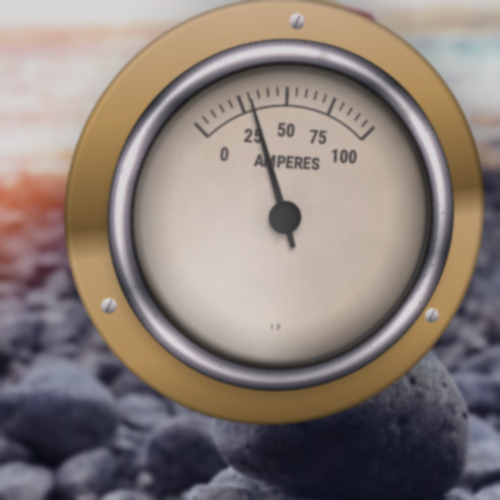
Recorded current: **30** A
